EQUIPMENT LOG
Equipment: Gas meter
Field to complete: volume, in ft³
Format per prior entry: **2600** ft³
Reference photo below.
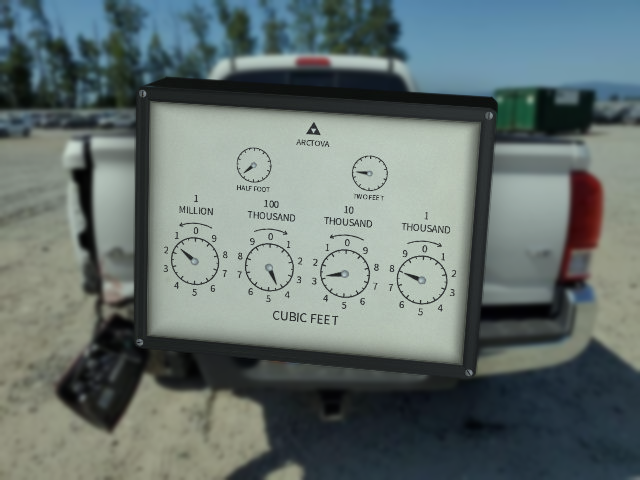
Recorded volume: **142800** ft³
